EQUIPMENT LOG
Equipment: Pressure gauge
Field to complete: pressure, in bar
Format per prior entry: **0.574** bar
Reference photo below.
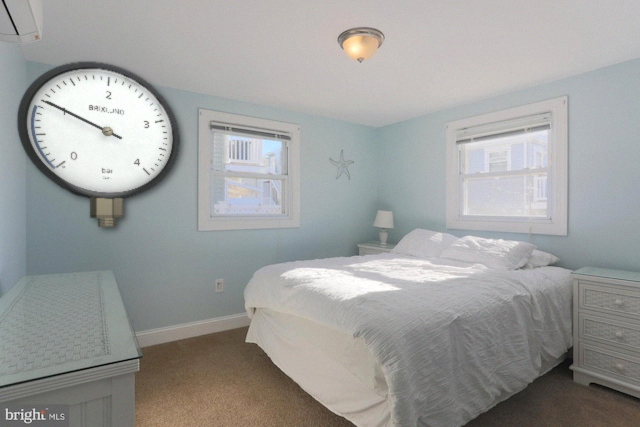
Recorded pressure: **1** bar
